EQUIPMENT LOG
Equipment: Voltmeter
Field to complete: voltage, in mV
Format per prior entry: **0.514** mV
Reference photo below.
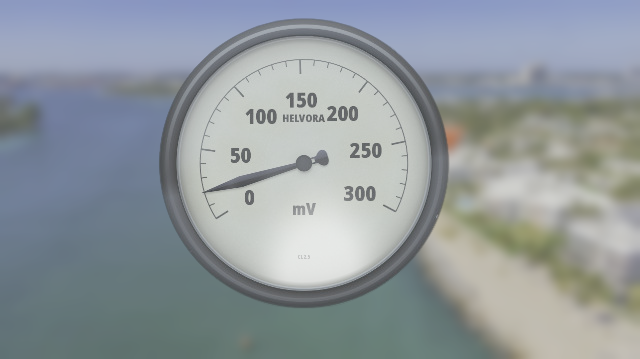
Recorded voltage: **20** mV
